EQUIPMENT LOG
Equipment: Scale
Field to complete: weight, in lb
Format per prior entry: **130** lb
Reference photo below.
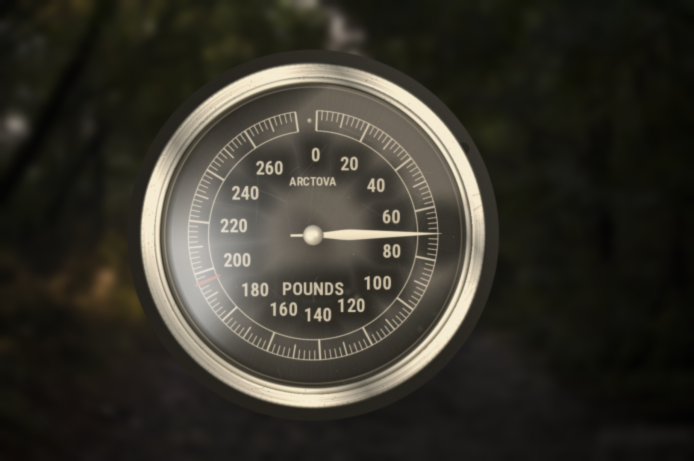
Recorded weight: **70** lb
